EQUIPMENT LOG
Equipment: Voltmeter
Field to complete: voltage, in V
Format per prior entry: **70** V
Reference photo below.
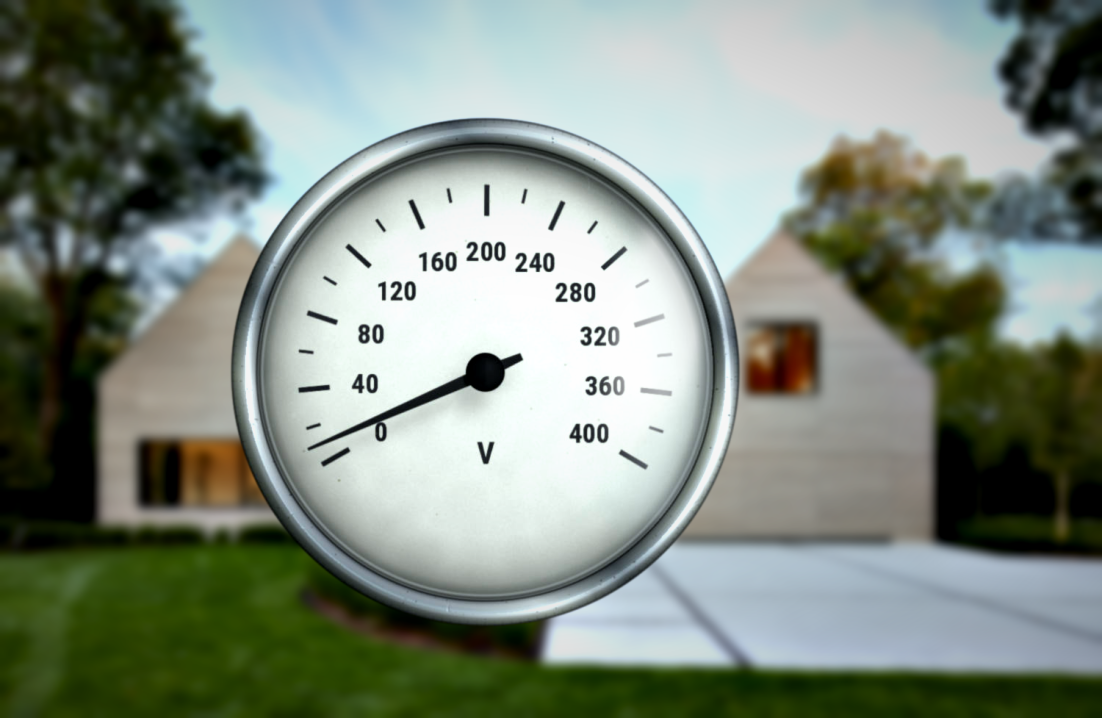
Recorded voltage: **10** V
